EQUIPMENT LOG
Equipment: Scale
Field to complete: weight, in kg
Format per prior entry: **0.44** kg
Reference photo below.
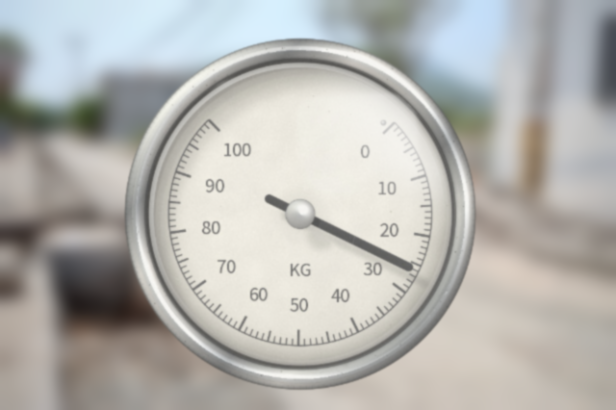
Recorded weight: **26** kg
